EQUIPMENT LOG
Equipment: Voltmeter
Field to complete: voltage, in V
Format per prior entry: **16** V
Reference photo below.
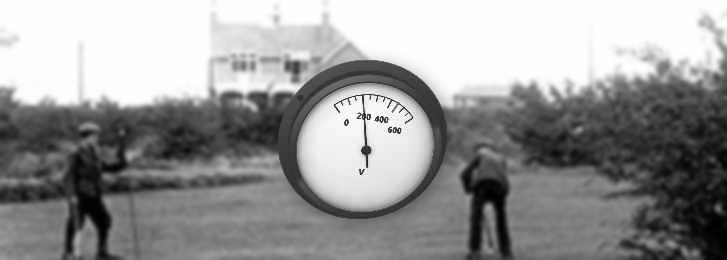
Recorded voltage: **200** V
